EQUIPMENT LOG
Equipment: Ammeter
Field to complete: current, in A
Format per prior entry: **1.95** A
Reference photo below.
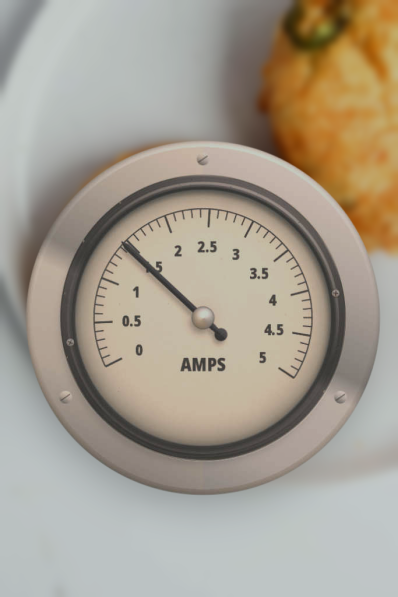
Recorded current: **1.45** A
